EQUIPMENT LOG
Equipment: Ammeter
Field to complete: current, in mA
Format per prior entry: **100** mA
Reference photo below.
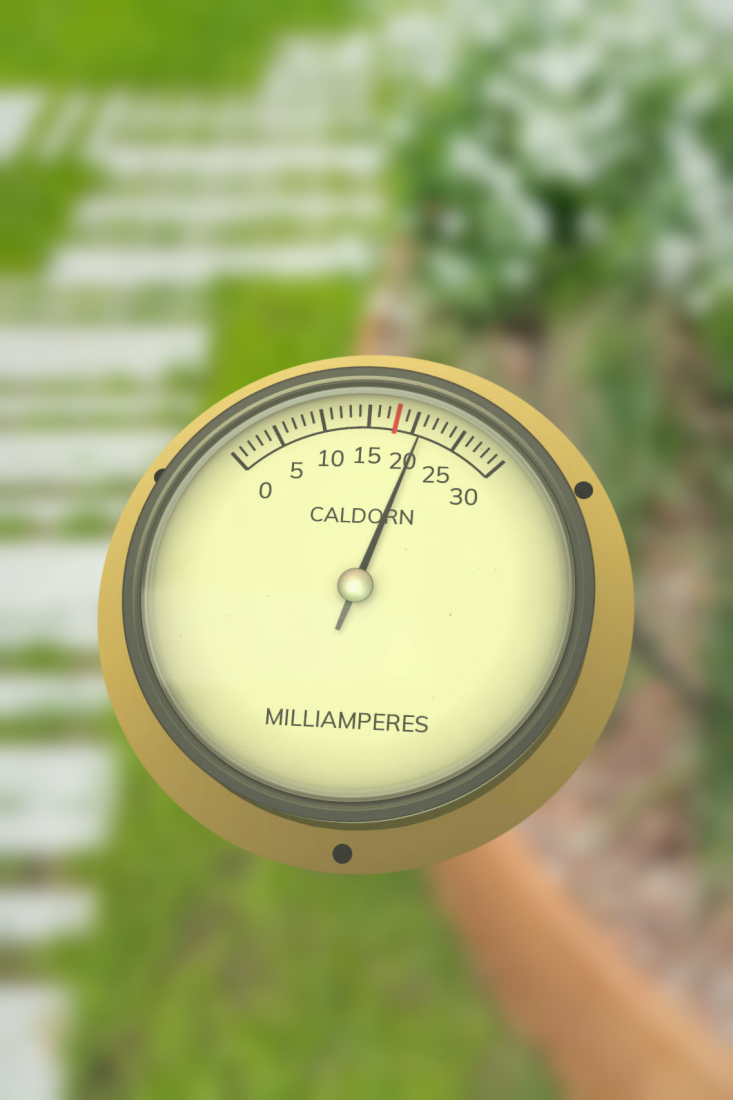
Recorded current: **21** mA
